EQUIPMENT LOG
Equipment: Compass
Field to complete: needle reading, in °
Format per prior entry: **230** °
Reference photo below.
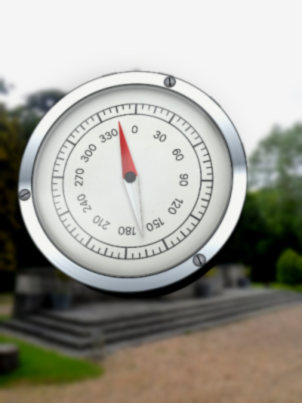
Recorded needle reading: **345** °
